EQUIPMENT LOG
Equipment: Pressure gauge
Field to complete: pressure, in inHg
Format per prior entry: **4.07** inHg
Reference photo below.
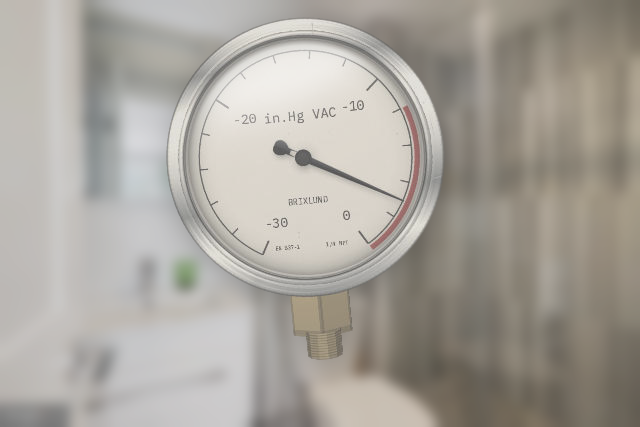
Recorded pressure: **-3** inHg
